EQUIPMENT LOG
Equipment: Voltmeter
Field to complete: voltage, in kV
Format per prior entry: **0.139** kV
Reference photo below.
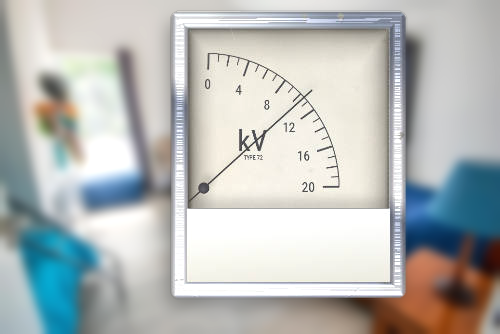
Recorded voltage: **10.5** kV
